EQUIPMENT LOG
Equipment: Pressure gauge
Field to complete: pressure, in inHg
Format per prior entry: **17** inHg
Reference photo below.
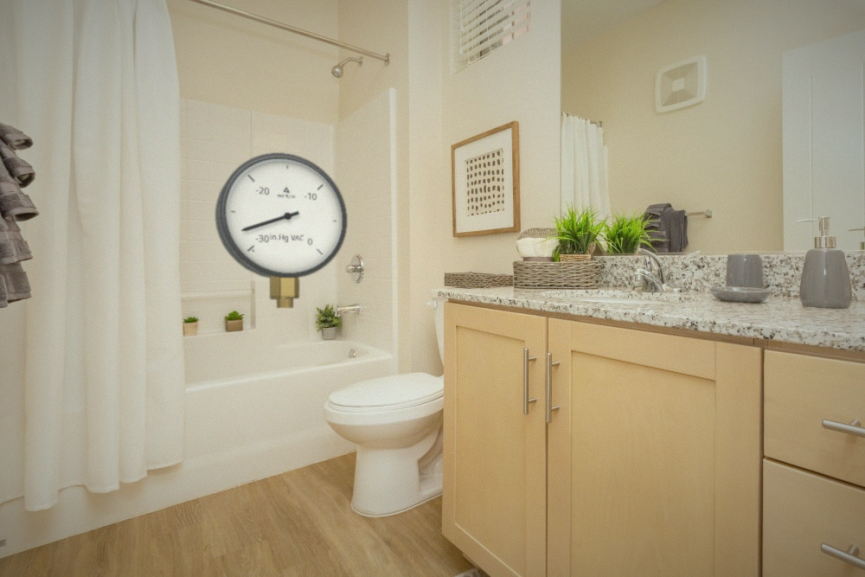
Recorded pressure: **-27.5** inHg
